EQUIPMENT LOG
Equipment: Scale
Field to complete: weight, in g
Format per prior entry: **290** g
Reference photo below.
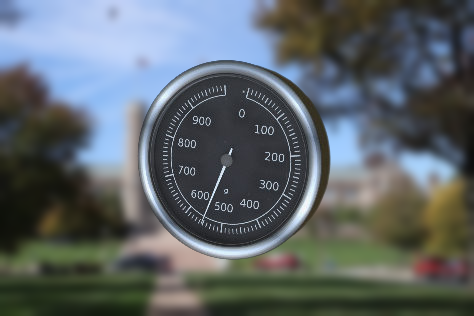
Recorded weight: **550** g
